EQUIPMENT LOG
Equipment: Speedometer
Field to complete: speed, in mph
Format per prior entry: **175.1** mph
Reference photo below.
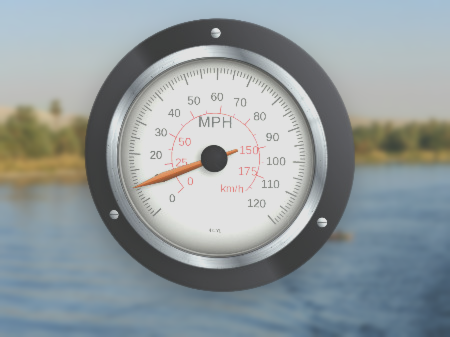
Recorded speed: **10** mph
